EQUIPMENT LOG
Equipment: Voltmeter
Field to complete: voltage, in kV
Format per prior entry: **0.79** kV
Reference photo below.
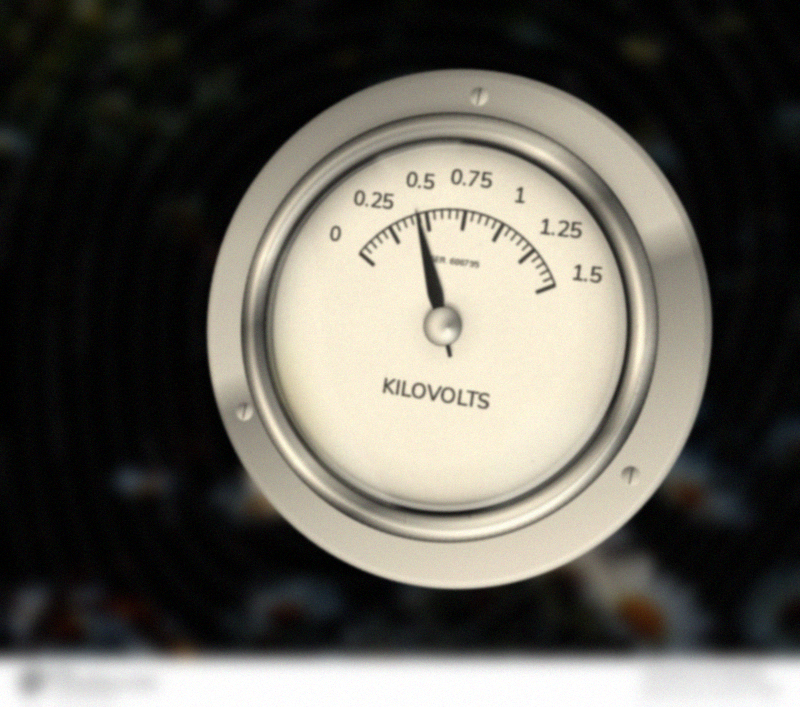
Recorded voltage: **0.45** kV
